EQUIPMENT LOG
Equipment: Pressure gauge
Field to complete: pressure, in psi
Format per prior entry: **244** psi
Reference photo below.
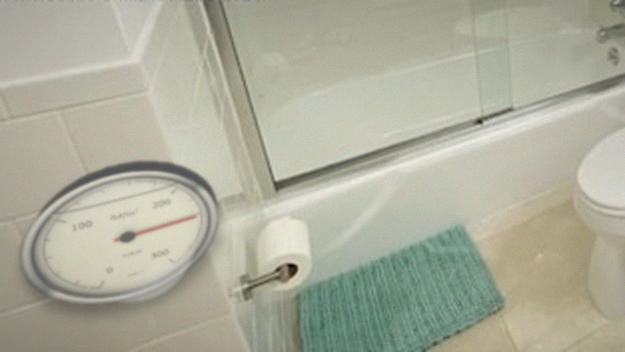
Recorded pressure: **240** psi
